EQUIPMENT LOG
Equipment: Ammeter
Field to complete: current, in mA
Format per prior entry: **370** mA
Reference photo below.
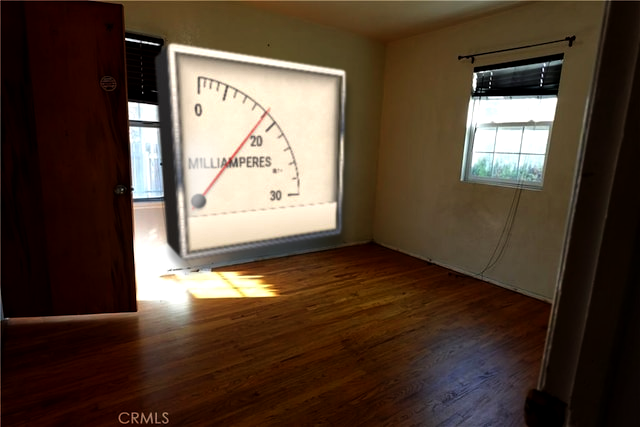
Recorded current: **18** mA
